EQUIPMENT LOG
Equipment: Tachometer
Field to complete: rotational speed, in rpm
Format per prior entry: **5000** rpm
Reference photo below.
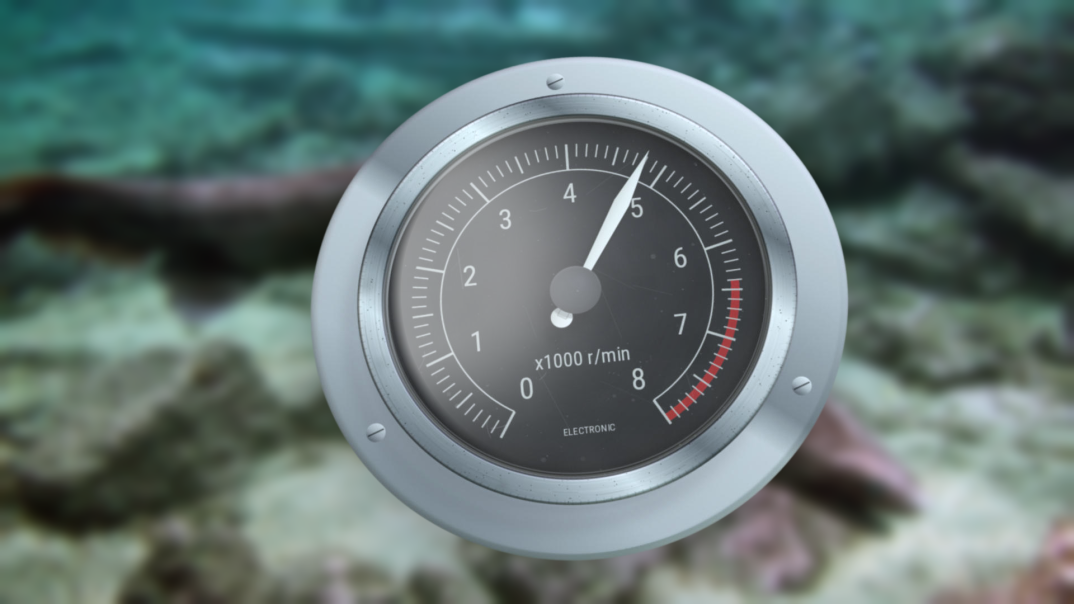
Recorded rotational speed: **4800** rpm
